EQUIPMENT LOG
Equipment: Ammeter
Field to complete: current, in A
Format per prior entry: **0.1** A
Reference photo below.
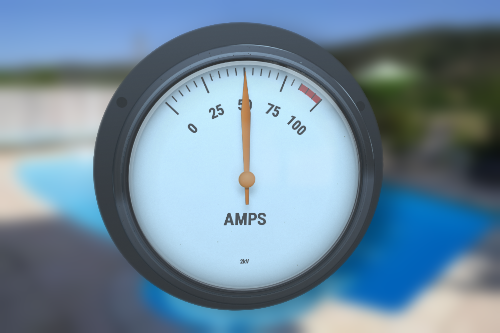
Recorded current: **50** A
